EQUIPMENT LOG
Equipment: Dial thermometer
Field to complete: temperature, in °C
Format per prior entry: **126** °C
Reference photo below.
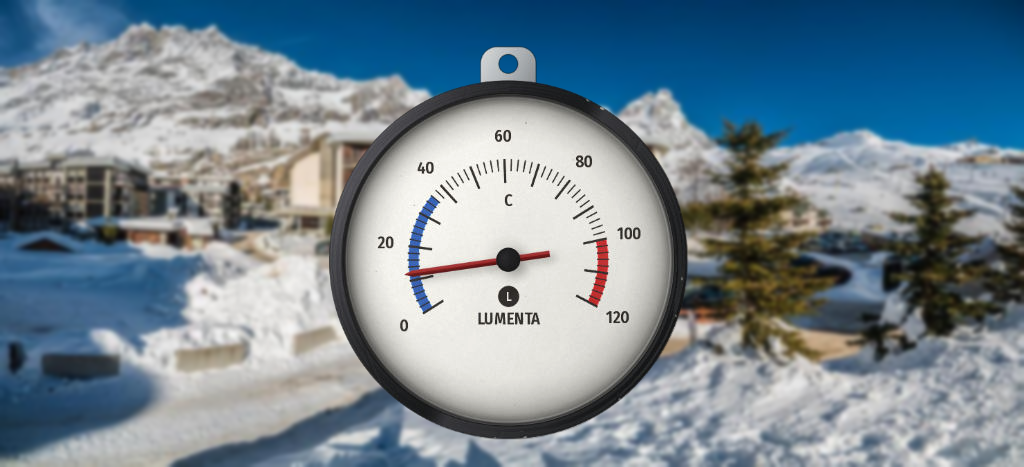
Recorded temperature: **12** °C
